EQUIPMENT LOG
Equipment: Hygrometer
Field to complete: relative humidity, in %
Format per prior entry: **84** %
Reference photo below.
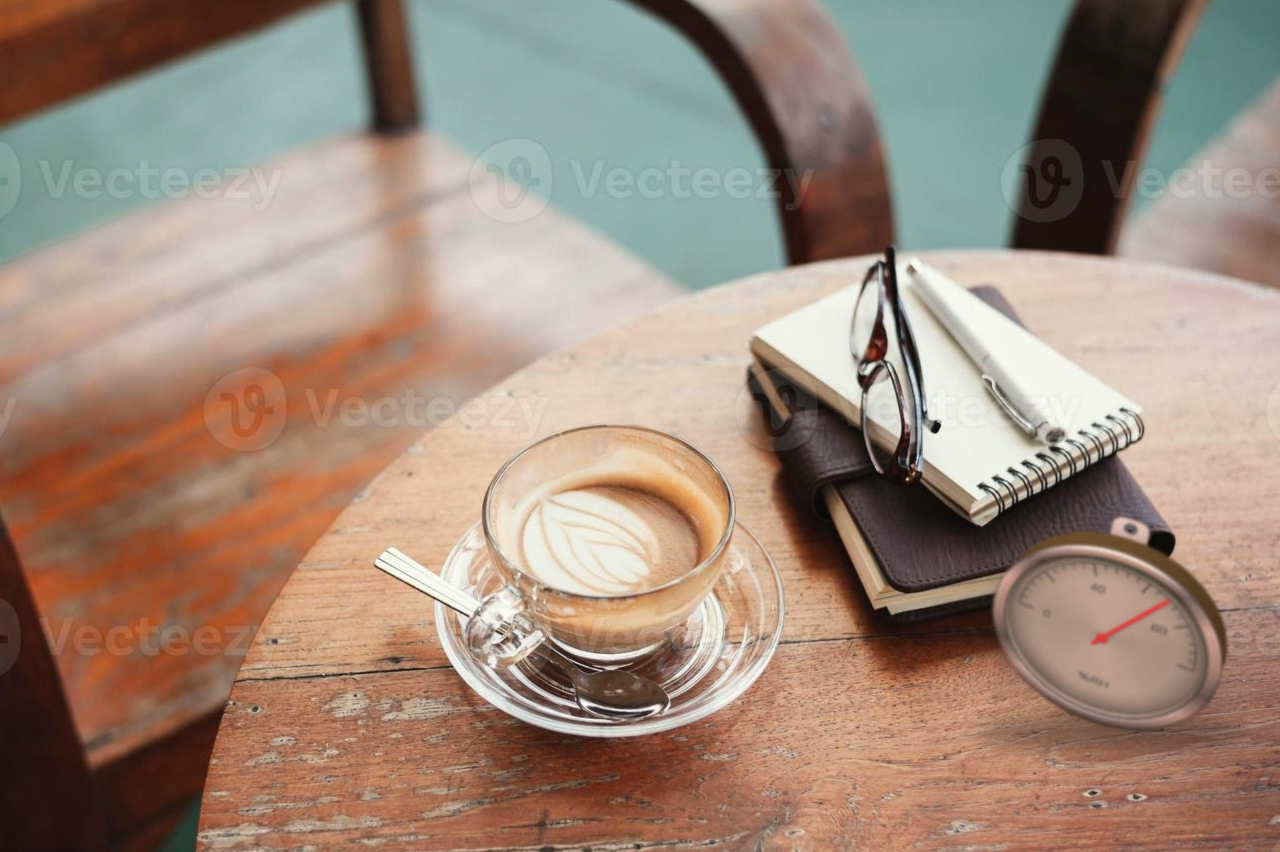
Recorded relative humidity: **68** %
